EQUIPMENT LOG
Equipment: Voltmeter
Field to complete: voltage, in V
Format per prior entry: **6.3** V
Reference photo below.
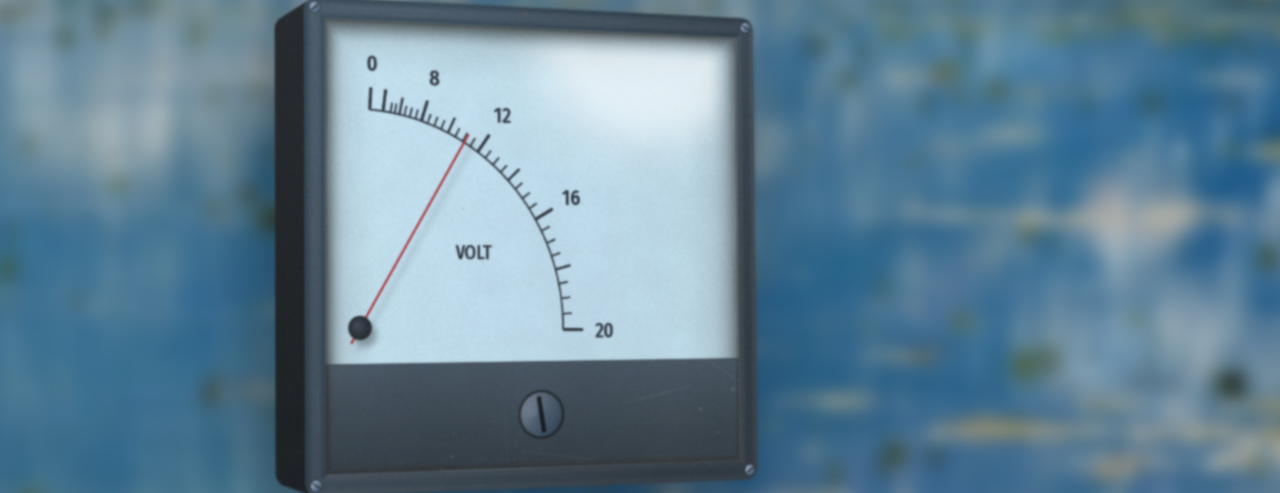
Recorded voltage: **11** V
